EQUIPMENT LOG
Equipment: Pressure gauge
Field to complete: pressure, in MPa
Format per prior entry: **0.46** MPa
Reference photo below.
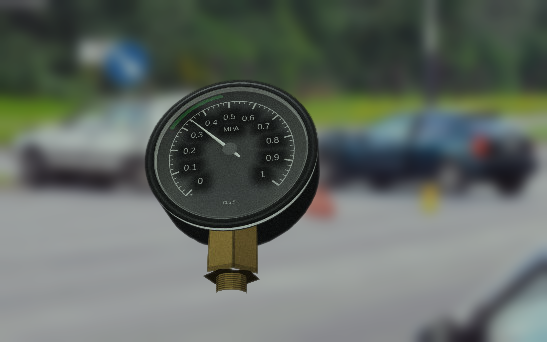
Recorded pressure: **0.34** MPa
